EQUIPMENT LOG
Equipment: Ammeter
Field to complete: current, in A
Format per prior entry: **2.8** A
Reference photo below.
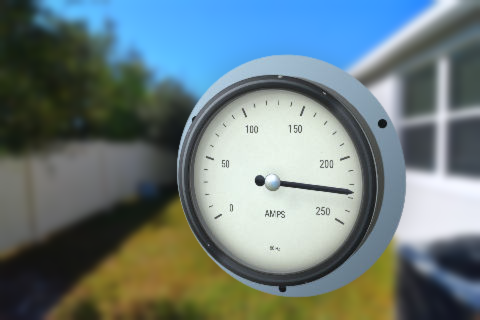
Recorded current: **225** A
